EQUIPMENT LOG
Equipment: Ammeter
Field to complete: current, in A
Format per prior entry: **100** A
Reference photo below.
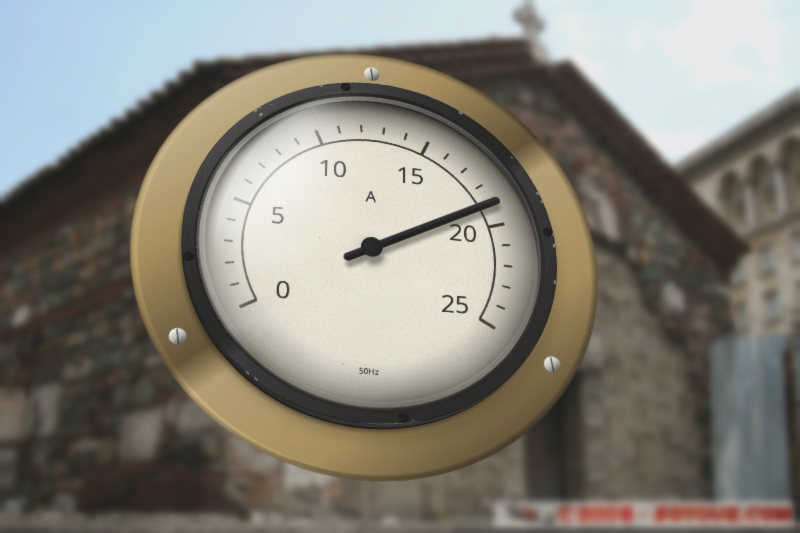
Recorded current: **19** A
